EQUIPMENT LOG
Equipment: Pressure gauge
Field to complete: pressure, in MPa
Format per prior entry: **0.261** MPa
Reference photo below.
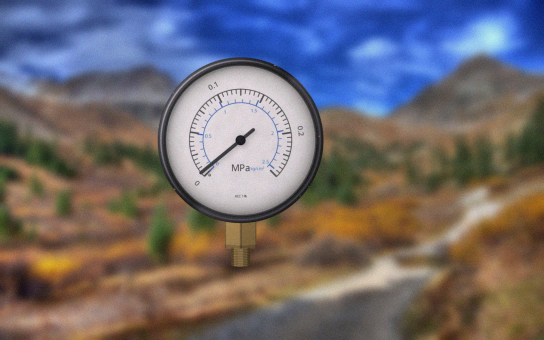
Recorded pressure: **0.005** MPa
